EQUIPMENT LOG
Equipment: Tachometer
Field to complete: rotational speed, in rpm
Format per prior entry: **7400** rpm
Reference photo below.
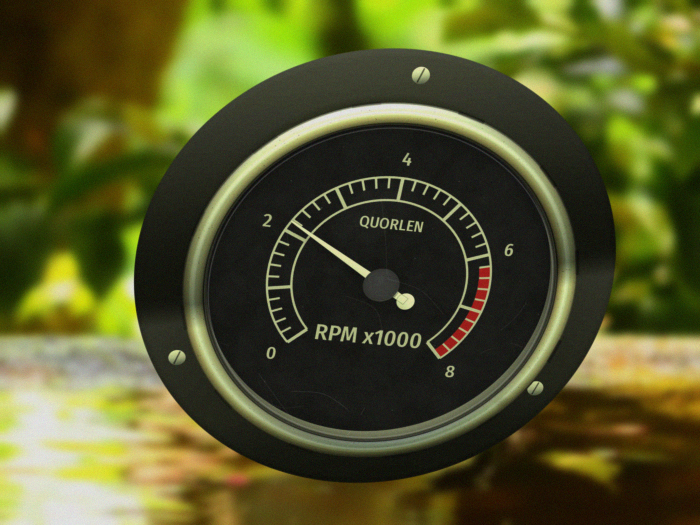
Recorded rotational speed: **2200** rpm
